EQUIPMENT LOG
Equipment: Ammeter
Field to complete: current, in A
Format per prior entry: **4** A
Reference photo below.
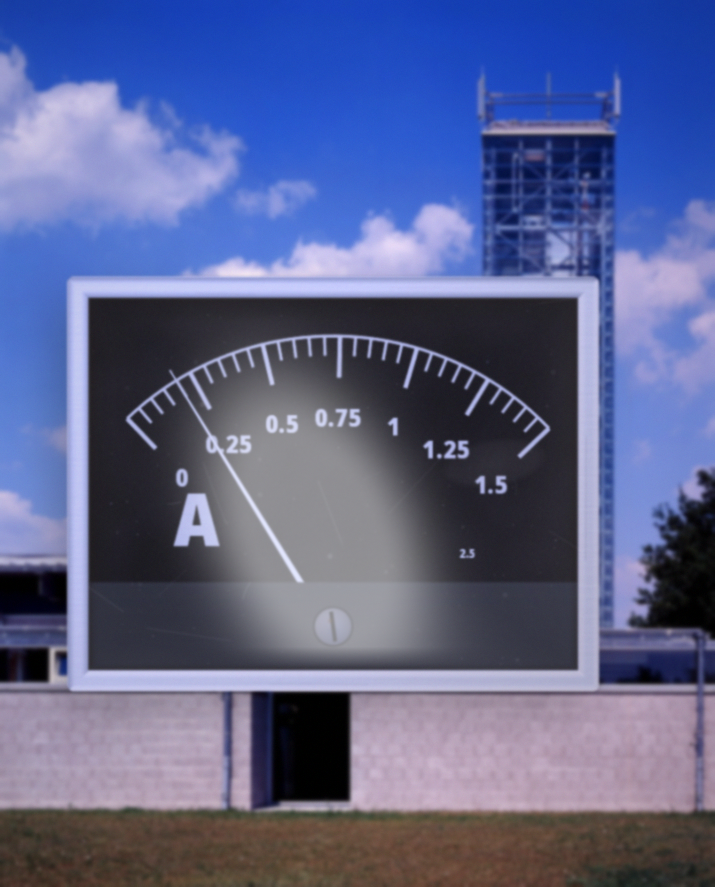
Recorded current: **0.2** A
